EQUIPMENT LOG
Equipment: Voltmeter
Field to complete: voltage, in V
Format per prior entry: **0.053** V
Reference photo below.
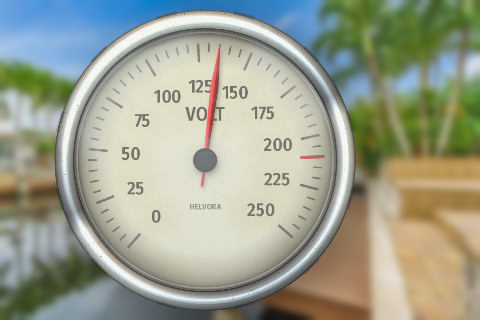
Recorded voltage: **135** V
